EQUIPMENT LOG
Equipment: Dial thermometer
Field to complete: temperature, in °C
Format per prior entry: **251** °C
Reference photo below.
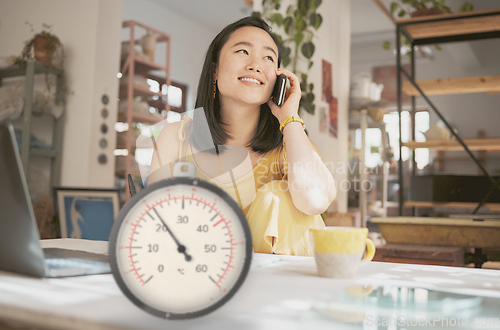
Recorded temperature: **22** °C
